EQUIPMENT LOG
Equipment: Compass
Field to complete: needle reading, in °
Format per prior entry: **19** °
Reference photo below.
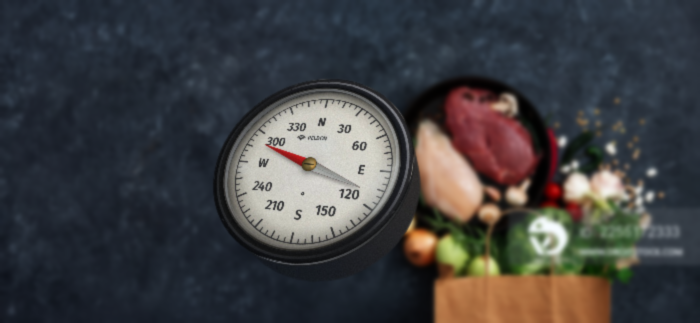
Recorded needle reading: **290** °
